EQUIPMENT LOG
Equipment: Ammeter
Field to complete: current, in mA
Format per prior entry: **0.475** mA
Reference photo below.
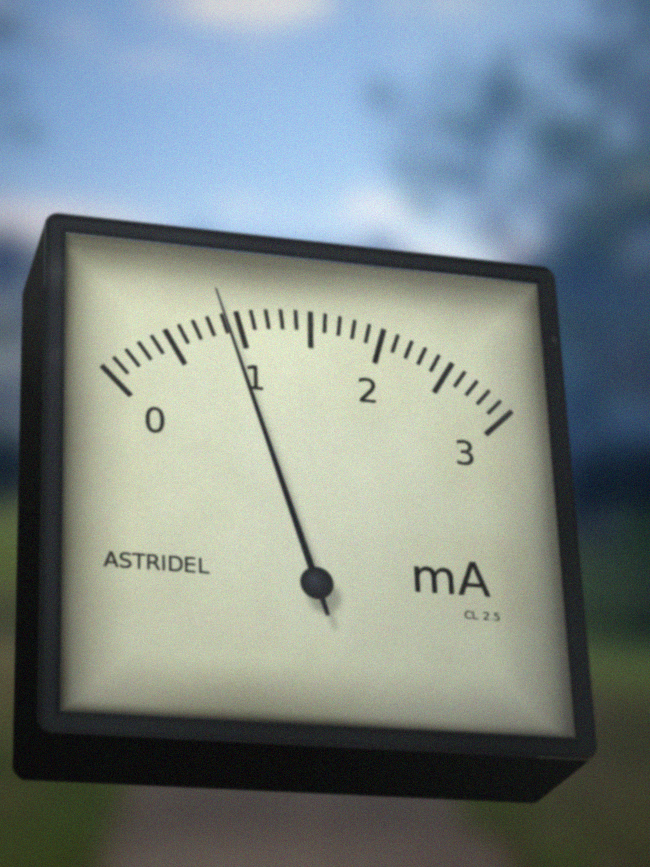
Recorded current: **0.9** mA
